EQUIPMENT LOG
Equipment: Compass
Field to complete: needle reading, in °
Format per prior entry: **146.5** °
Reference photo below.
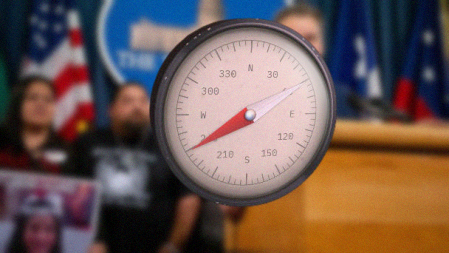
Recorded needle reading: **240** °
